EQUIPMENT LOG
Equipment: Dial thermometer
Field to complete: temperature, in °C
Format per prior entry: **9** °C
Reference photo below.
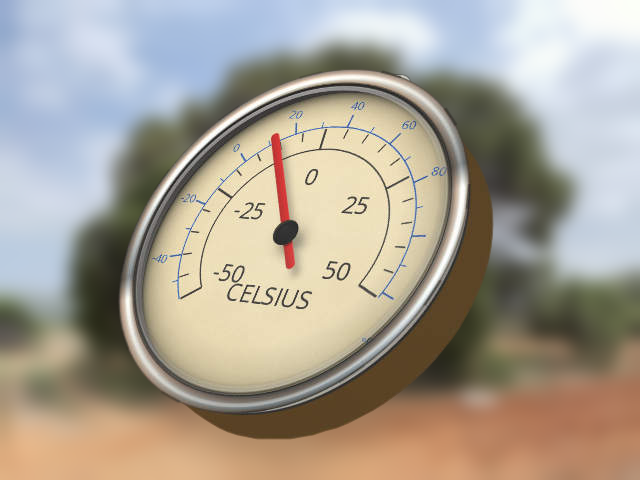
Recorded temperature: **-10** °C
